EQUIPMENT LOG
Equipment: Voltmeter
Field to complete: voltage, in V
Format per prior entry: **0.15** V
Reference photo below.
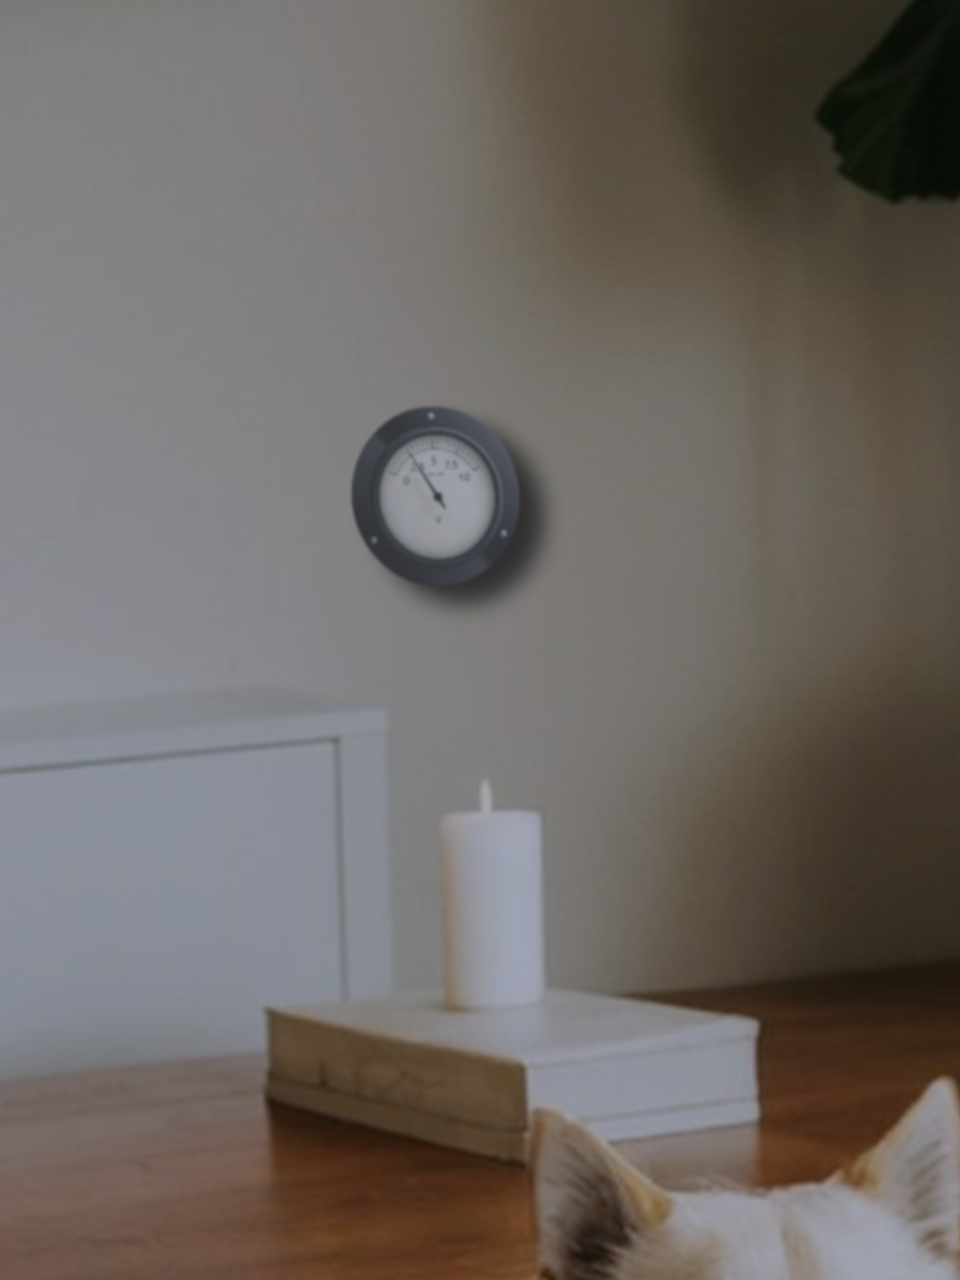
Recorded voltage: **2.5** V
